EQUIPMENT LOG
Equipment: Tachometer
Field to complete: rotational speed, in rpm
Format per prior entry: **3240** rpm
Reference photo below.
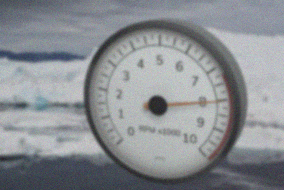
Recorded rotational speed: **8000** rpm
